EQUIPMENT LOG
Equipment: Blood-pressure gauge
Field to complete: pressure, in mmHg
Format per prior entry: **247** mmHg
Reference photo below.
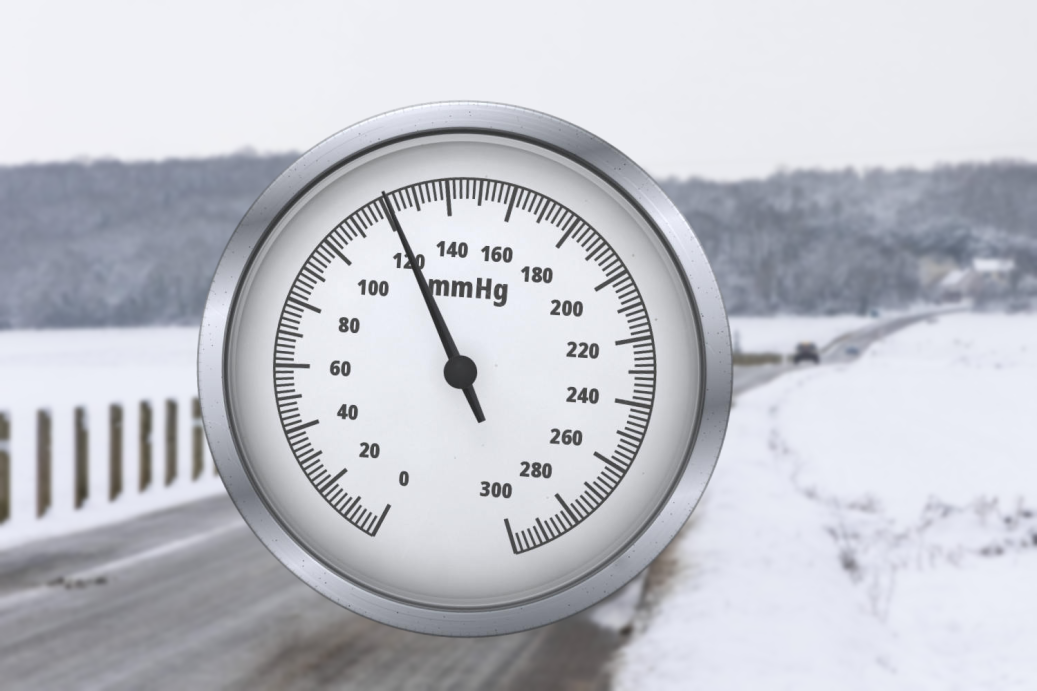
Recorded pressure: **122** mmHg
